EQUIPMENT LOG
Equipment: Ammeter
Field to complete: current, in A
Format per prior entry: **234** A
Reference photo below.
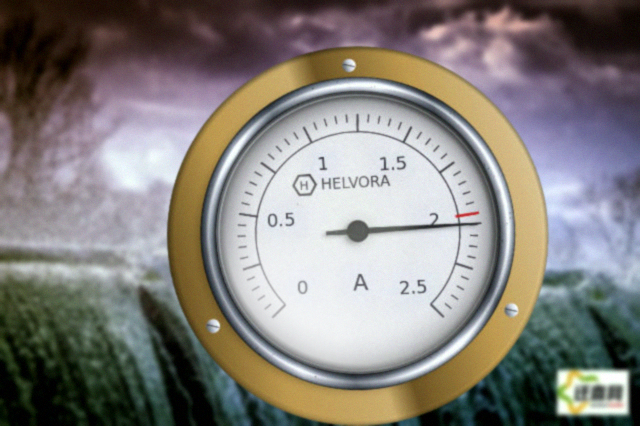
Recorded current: **2.05** A
